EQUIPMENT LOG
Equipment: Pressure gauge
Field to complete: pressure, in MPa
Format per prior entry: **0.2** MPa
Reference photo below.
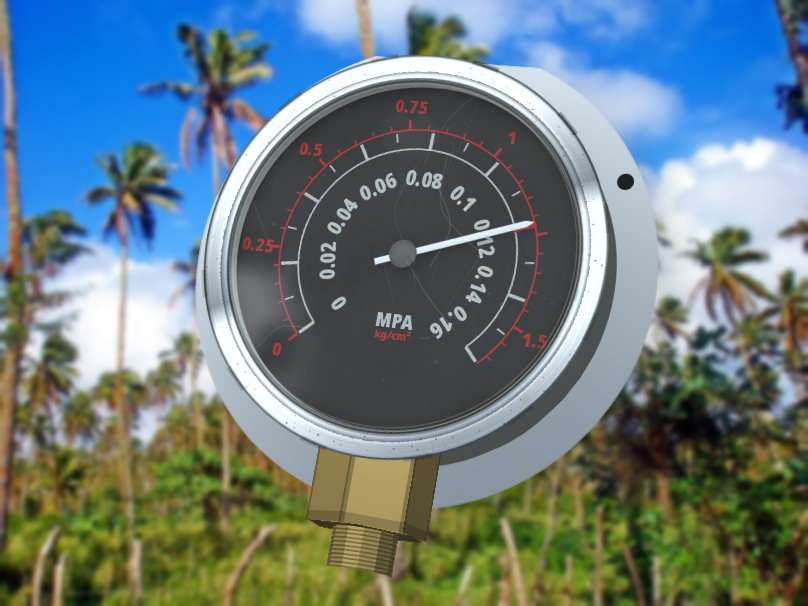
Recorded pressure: **0.12** MPa
